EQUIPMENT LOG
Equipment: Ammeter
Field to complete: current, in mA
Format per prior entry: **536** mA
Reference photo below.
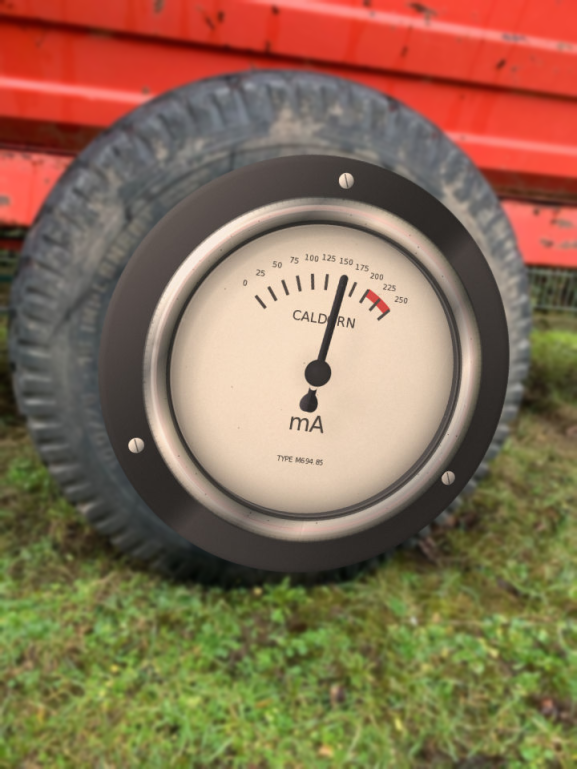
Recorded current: **150** mA
